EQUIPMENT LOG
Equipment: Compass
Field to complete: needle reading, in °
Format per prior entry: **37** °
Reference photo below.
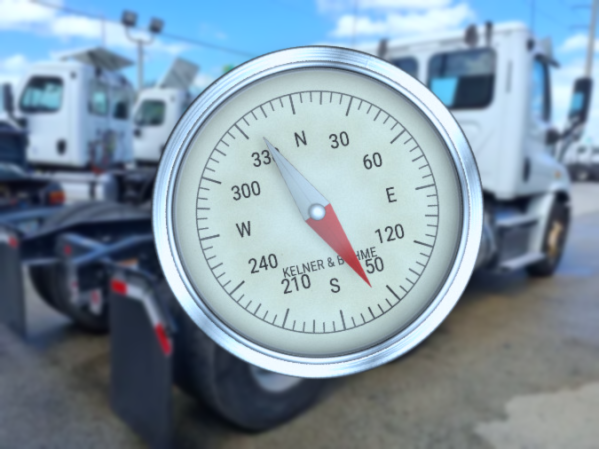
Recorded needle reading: **157.5** °
